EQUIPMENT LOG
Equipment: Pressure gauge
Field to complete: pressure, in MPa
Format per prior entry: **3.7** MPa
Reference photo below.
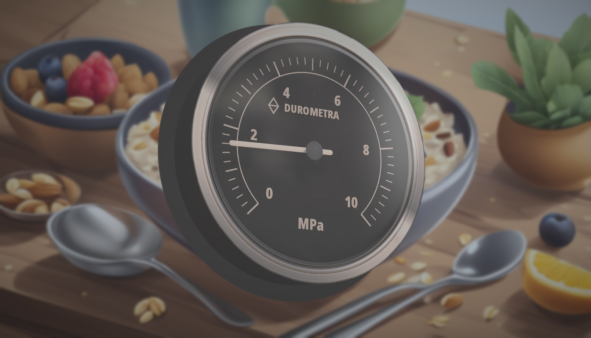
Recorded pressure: **1.6** MPa
